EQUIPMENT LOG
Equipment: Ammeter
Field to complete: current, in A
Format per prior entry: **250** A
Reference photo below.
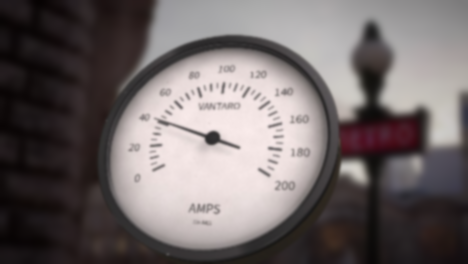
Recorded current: **40** A
